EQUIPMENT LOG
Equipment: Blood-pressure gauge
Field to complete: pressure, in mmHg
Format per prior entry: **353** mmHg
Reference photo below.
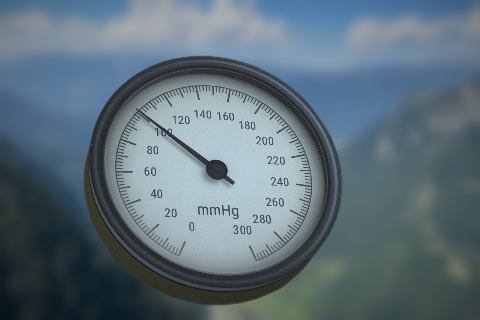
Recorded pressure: **100** mmHg
